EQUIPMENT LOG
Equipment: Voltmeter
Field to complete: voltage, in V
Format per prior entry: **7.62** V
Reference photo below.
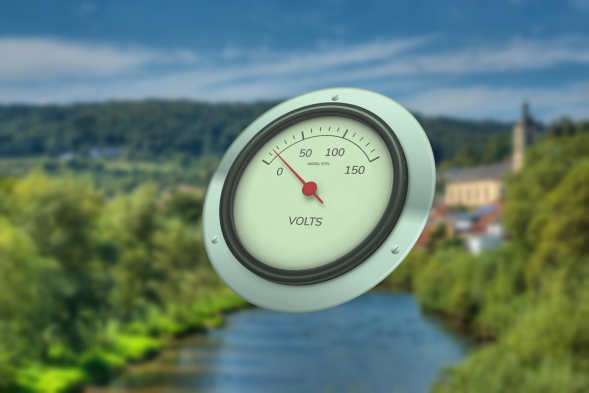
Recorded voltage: **15** V
